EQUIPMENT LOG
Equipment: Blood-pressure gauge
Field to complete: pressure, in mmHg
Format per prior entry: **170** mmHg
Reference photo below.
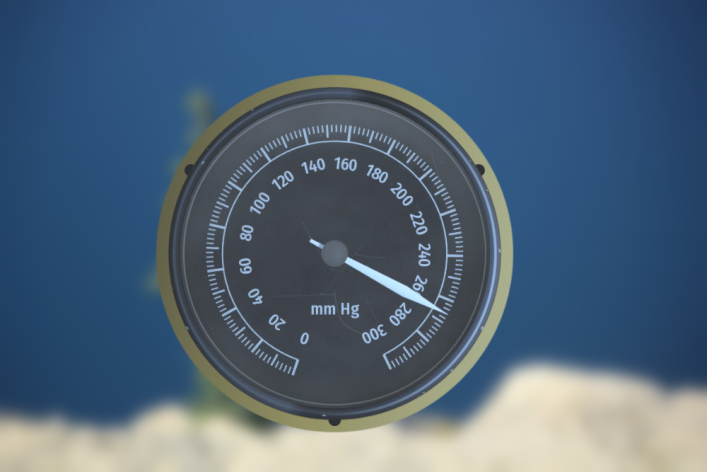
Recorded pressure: **266** mmHg
